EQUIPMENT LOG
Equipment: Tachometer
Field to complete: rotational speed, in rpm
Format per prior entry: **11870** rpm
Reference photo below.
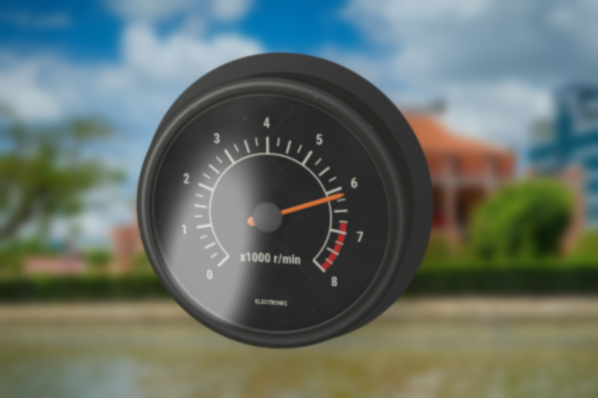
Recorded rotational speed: **6125** rpm
